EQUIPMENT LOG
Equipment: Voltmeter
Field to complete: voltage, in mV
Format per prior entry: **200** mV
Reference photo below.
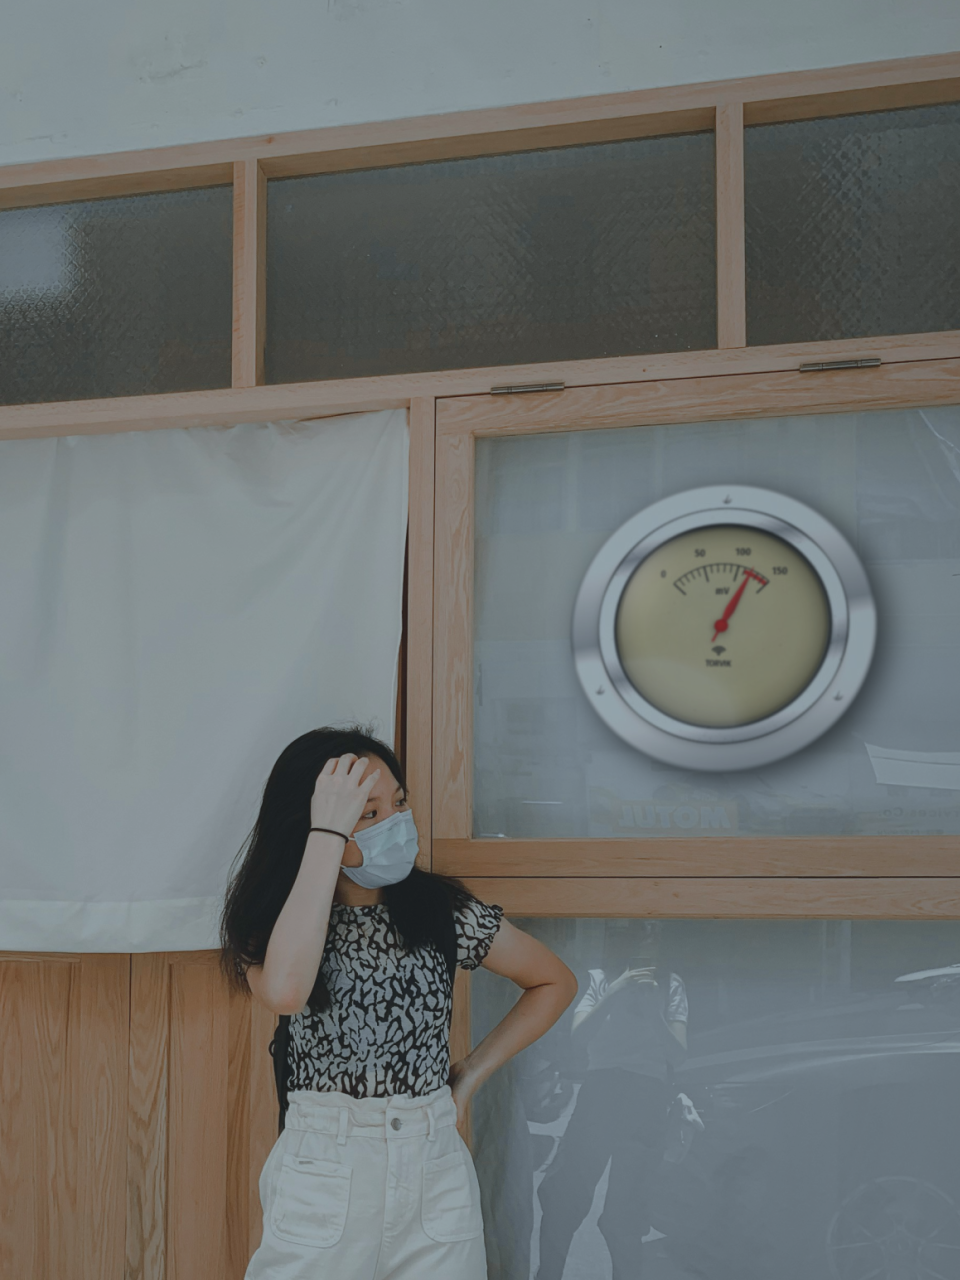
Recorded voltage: **120** mV
